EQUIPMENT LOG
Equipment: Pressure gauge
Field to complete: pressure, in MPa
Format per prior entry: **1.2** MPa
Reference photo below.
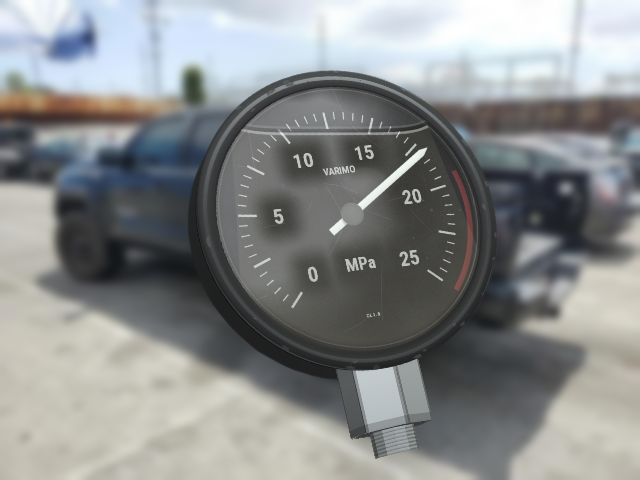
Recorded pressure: **18** MPa
